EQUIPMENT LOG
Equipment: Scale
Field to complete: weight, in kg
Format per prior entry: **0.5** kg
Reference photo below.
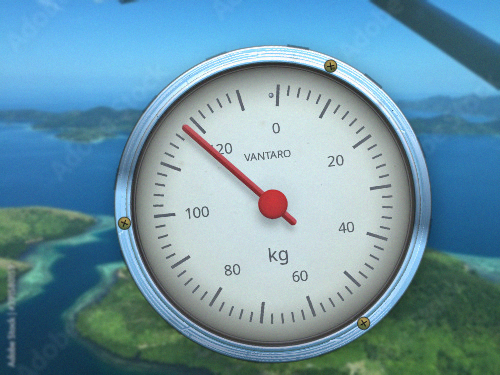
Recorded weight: **118** kg
